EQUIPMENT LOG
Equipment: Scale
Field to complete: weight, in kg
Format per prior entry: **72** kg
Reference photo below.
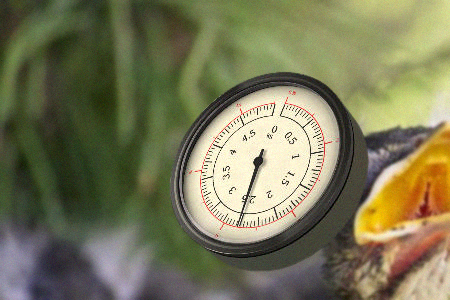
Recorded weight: **2.5** kg
